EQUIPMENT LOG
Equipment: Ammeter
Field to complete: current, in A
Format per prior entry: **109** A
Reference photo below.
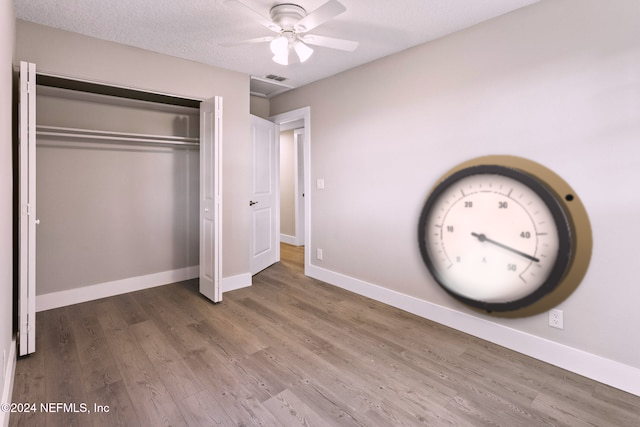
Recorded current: **45** A
